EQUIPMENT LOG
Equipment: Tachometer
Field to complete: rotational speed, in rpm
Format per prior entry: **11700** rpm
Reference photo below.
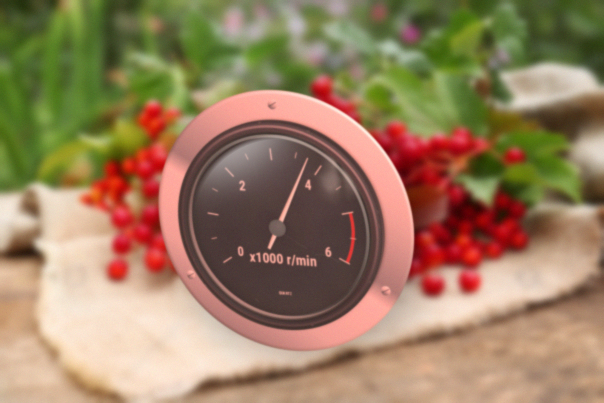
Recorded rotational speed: **3750** rpm
